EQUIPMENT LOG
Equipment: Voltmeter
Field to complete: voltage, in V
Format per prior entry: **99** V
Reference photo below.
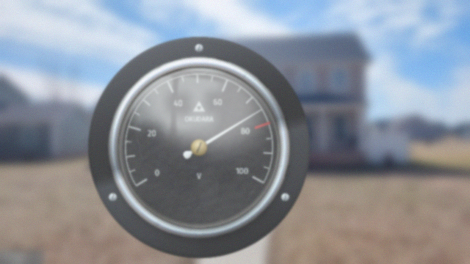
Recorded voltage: **75** V
